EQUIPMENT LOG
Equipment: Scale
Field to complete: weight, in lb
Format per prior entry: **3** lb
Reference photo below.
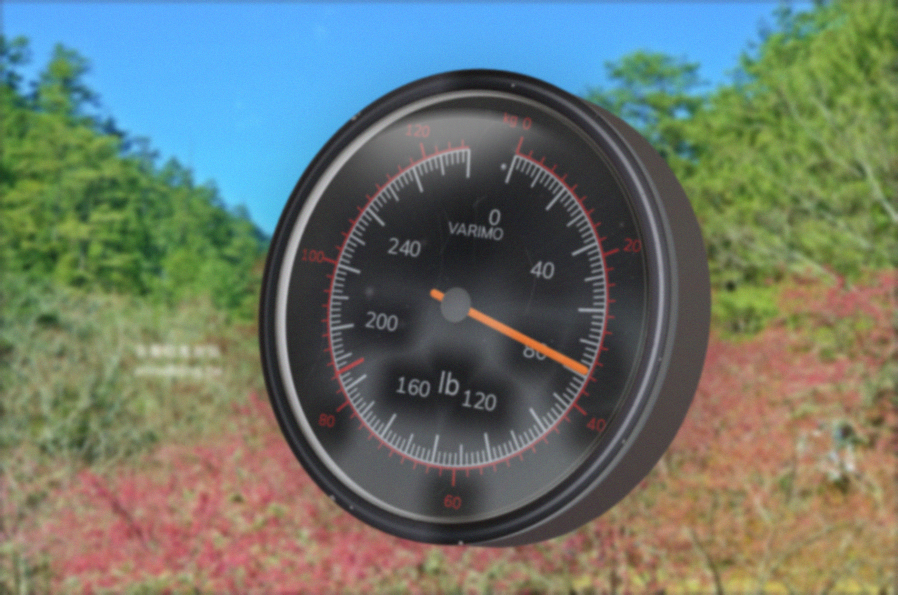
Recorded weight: **78** lb
